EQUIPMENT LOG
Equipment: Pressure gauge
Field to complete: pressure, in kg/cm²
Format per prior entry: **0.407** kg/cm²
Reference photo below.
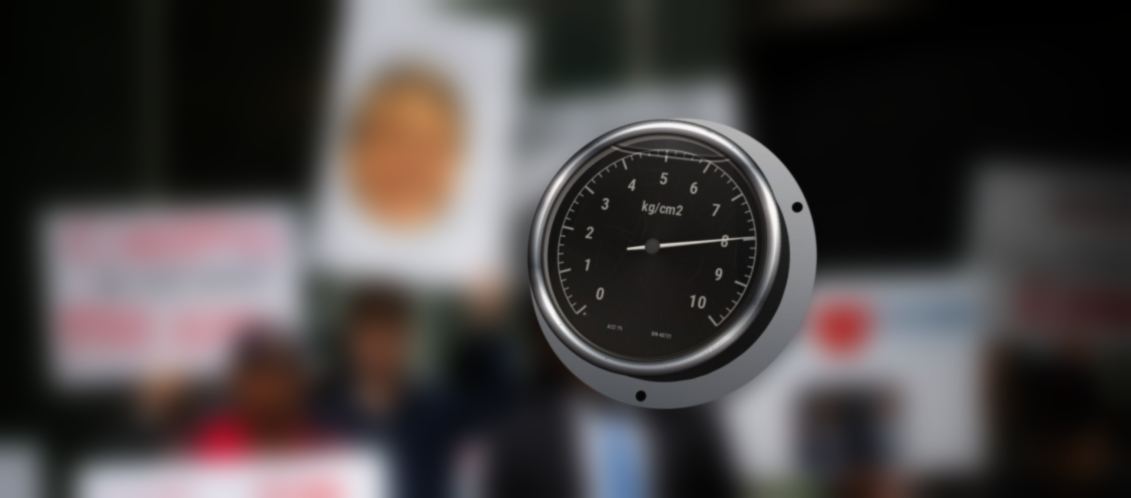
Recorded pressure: **8** kg/cm²
